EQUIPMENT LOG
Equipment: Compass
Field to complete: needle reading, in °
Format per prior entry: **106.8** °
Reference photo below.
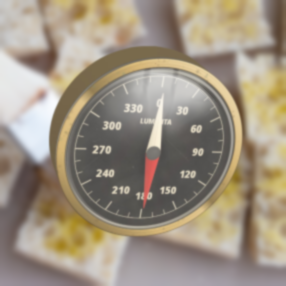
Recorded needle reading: **180** °
